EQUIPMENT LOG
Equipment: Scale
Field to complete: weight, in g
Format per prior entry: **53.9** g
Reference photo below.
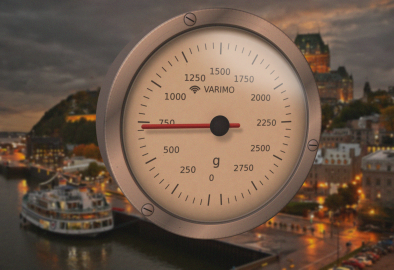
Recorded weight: **725** g
